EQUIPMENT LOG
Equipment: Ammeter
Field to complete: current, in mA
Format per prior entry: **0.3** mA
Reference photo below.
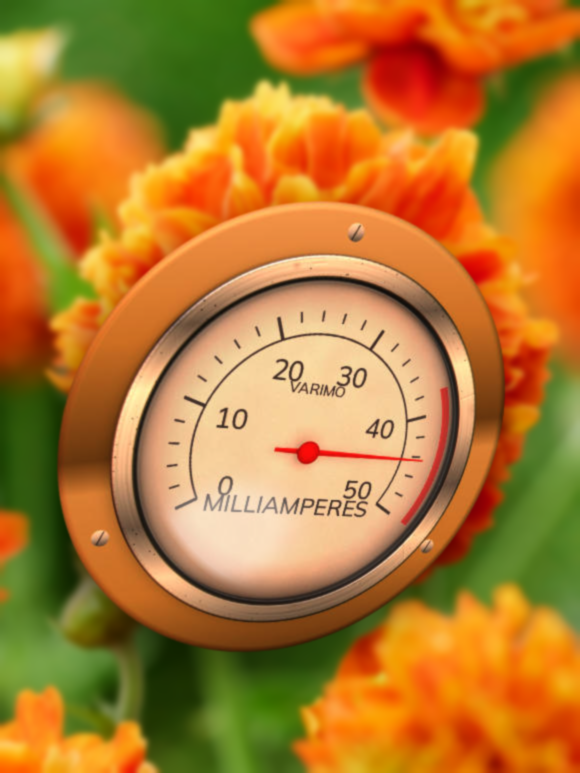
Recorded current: **44** mA
